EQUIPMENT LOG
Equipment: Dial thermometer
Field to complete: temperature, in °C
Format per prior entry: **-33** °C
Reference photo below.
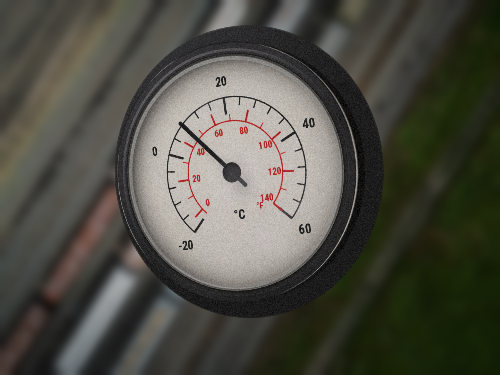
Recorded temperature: **8** °C
